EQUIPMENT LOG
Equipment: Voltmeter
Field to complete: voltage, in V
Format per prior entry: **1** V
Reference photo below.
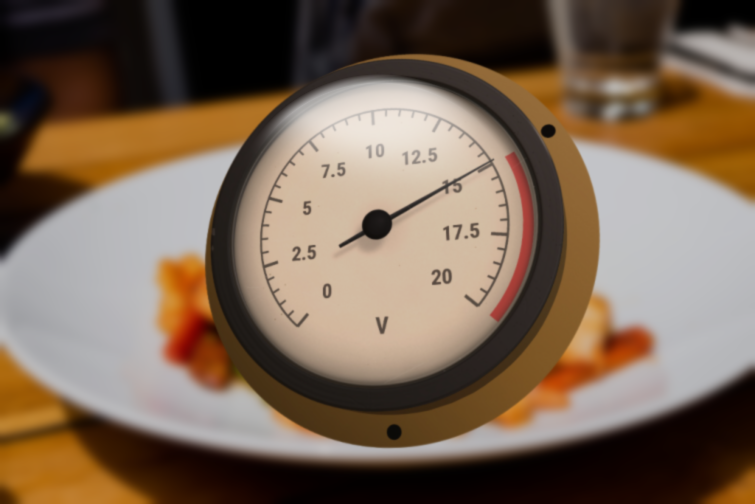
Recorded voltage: **15** V
